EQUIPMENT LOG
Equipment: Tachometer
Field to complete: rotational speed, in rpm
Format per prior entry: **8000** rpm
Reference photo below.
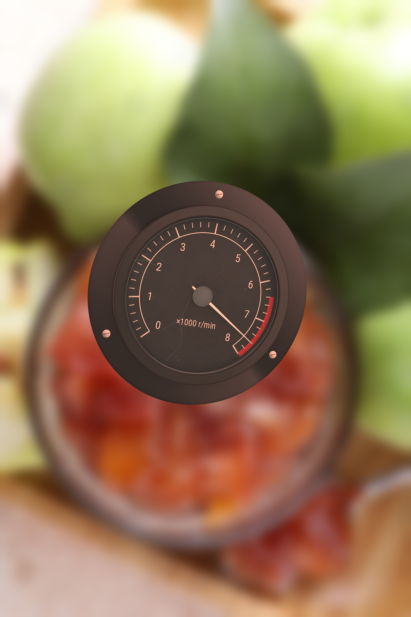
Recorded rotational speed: **7600** rpm
